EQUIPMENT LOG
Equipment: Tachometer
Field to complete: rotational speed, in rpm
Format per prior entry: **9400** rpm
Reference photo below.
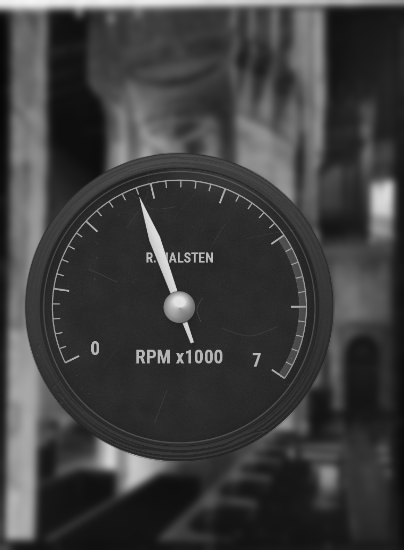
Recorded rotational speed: **2800** rpm
